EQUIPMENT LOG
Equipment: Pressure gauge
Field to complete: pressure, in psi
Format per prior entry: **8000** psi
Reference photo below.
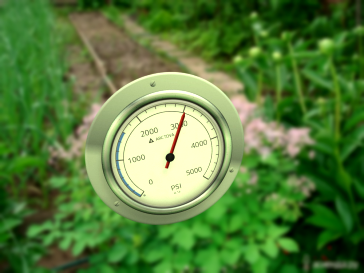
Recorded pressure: **3000** psi
